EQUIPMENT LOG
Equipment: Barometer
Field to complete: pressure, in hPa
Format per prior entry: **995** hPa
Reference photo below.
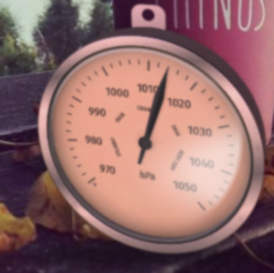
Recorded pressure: **1014** hPa
